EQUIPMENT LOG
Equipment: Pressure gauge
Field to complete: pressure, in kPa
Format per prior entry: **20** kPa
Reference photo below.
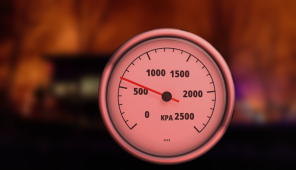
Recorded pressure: **600** kPa
